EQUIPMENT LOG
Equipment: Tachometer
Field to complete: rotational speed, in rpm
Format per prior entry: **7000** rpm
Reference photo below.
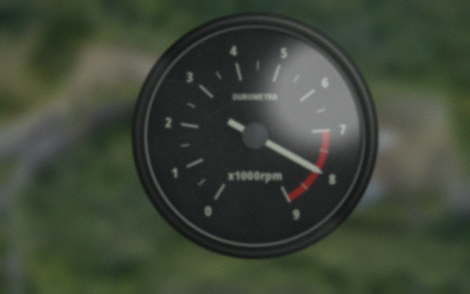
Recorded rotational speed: **8000** rpm
